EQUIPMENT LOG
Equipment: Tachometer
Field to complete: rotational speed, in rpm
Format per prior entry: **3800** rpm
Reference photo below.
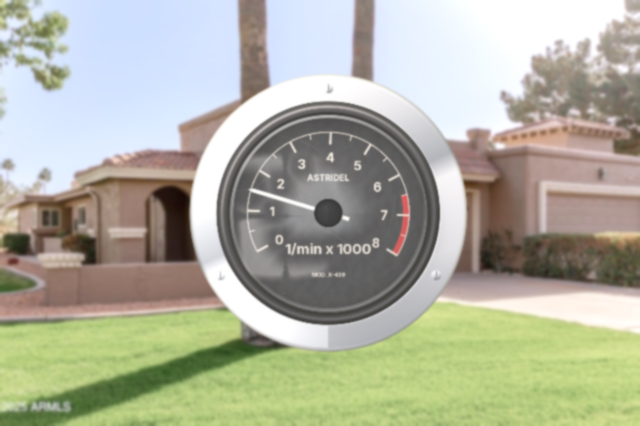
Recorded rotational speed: **1500** rpm
